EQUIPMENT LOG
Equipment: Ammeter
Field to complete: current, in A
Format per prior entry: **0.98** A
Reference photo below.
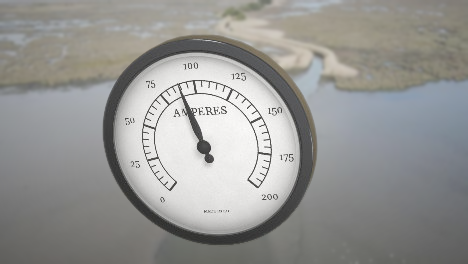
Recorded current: **90** A
